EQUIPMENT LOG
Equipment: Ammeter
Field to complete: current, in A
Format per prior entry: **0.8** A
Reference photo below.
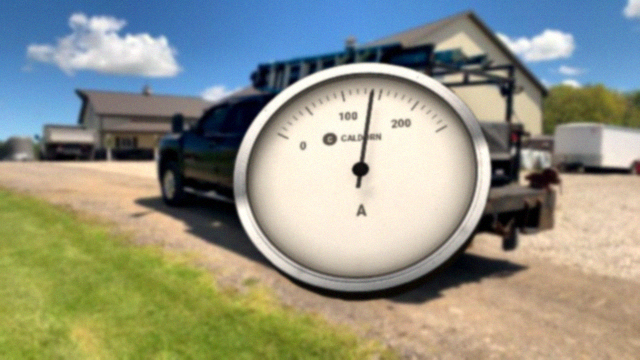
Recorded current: **140** A
